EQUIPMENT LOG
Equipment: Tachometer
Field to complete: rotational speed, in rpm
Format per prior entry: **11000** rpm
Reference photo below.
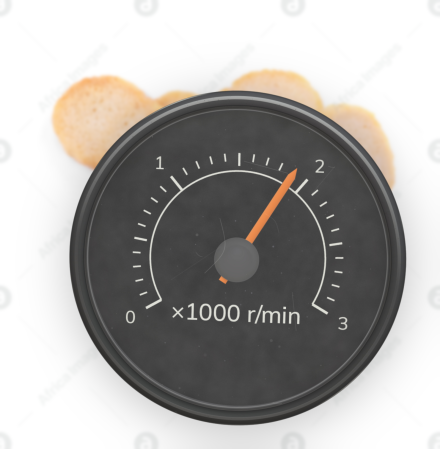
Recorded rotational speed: **1900** rpm
